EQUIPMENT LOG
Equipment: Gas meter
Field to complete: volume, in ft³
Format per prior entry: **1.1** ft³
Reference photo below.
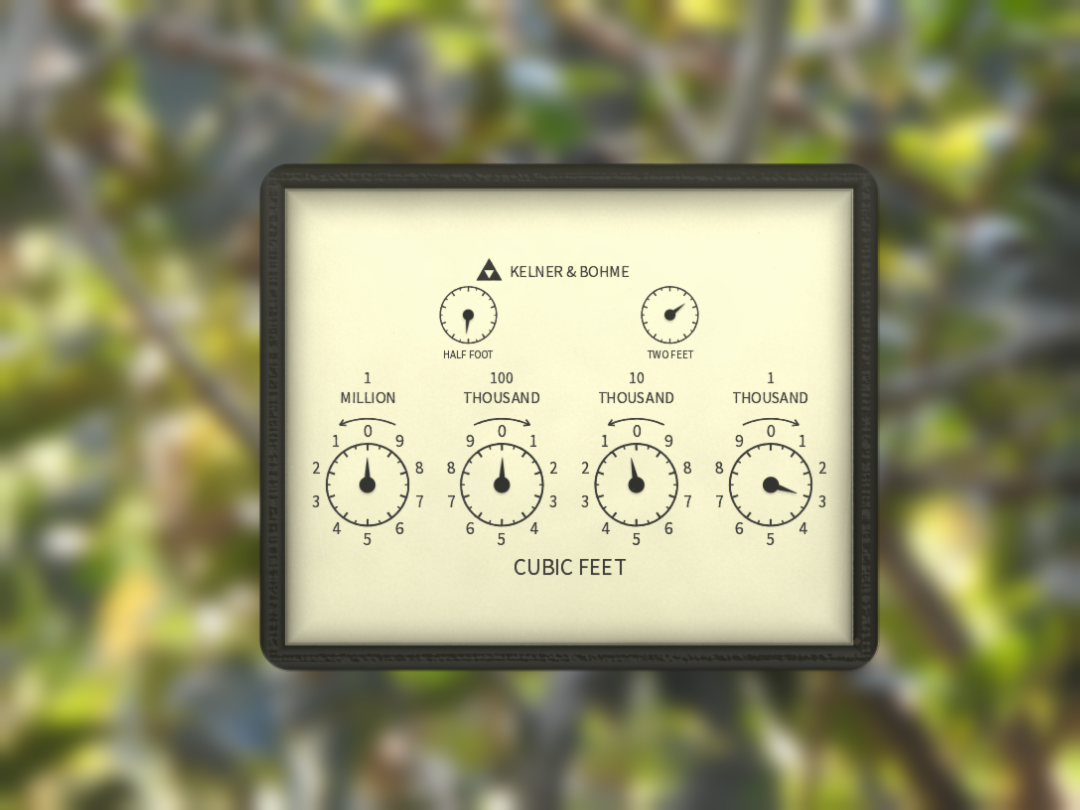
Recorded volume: **300** ft³
